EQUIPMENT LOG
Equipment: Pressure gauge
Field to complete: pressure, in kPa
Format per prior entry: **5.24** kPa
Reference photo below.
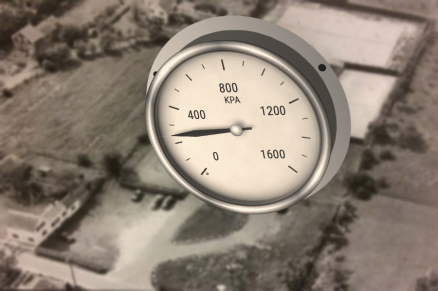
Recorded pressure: **250** kPa
